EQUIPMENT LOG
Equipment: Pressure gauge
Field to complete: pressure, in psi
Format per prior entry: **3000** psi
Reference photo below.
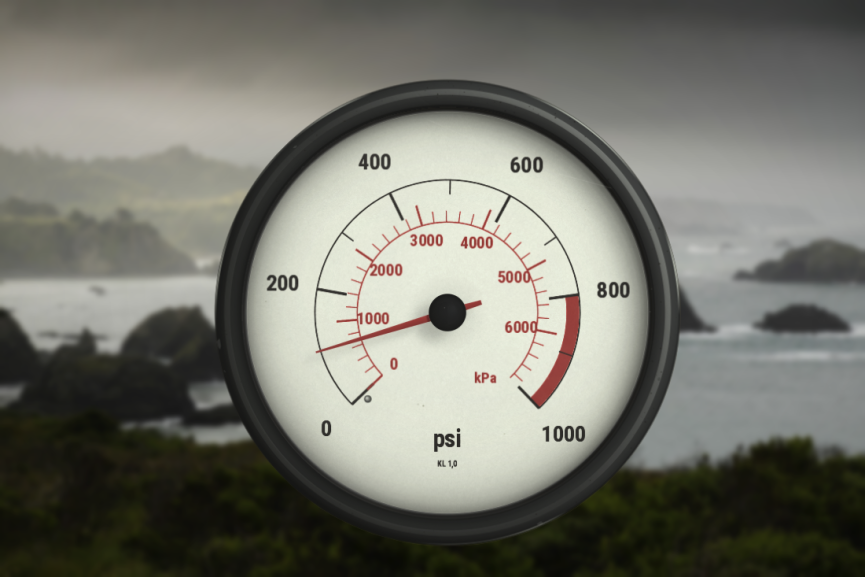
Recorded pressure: **100** psi
